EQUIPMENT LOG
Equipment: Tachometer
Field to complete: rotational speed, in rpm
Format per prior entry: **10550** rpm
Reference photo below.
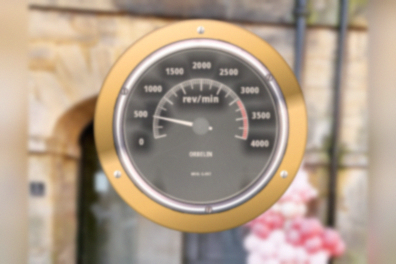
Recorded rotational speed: **500** rpm
